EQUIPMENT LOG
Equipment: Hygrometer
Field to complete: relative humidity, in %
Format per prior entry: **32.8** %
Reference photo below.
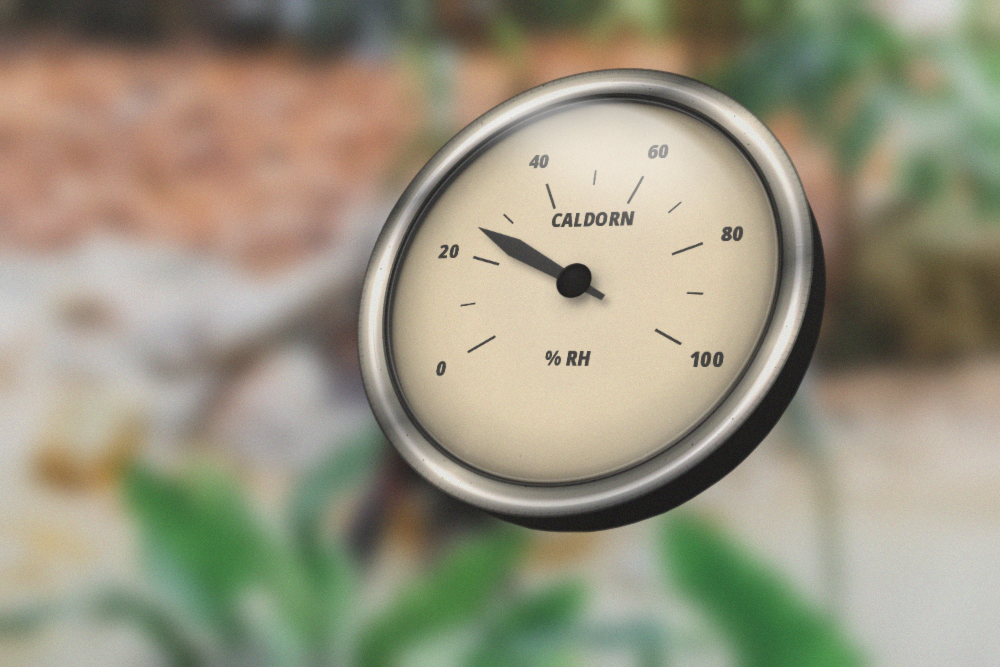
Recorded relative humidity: **25** %
